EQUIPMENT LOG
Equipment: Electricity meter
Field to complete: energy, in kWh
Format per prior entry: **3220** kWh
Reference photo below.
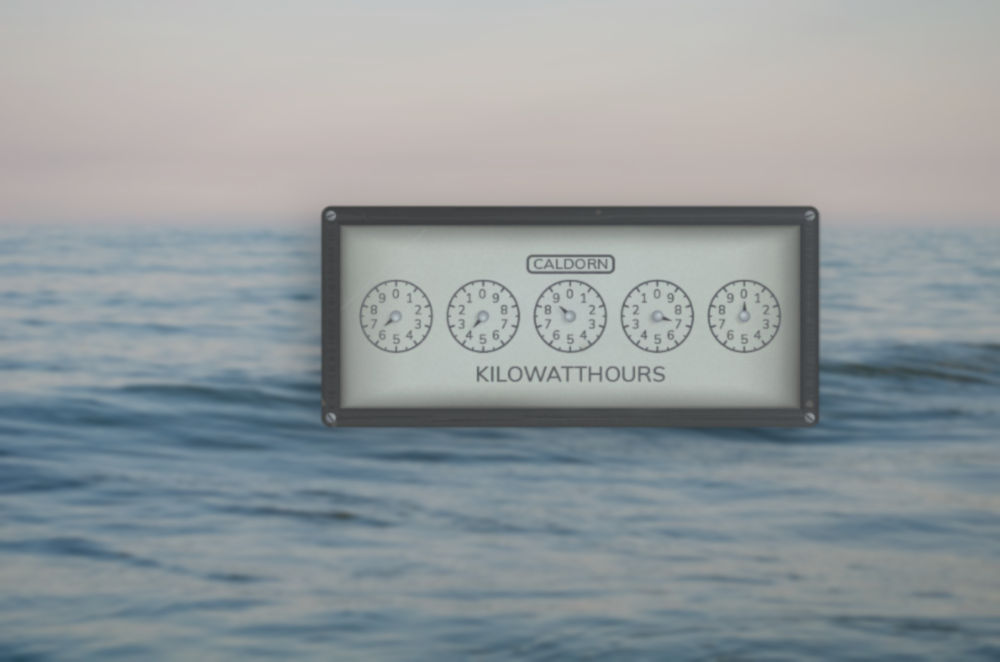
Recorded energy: **63870** kWh
